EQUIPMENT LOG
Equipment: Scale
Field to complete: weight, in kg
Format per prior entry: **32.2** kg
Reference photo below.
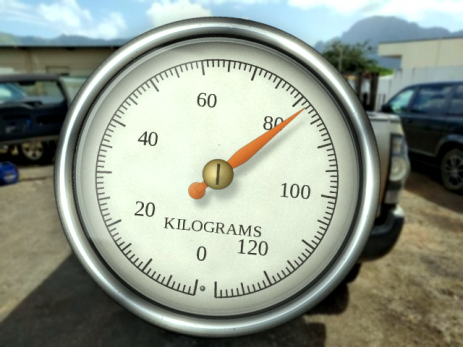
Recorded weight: **82** kg
